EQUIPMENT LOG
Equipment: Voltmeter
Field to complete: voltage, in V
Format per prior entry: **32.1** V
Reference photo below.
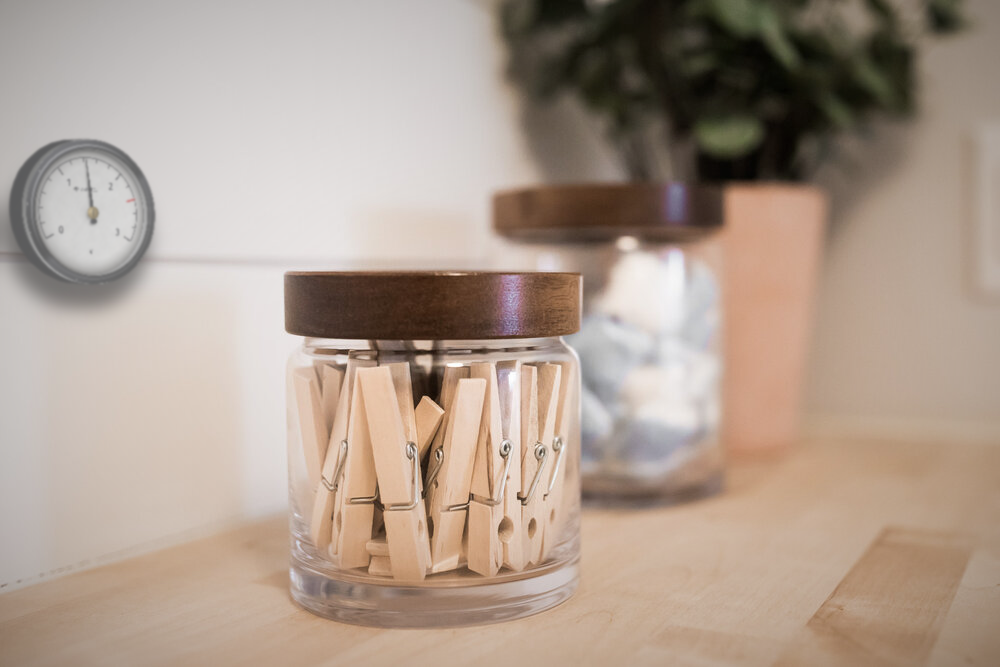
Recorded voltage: **1.4** V
